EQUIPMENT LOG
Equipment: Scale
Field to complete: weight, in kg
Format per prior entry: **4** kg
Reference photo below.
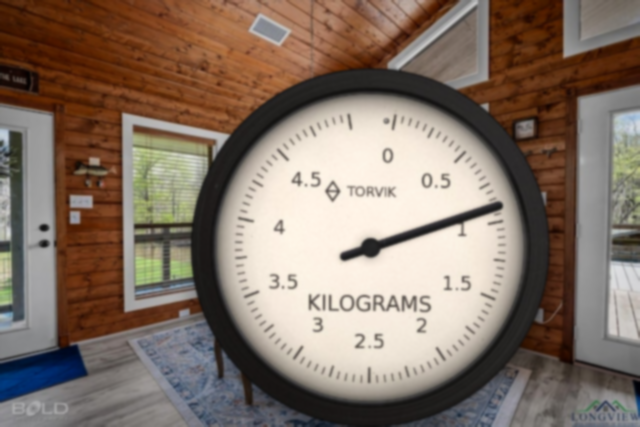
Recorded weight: **0.9** kg
